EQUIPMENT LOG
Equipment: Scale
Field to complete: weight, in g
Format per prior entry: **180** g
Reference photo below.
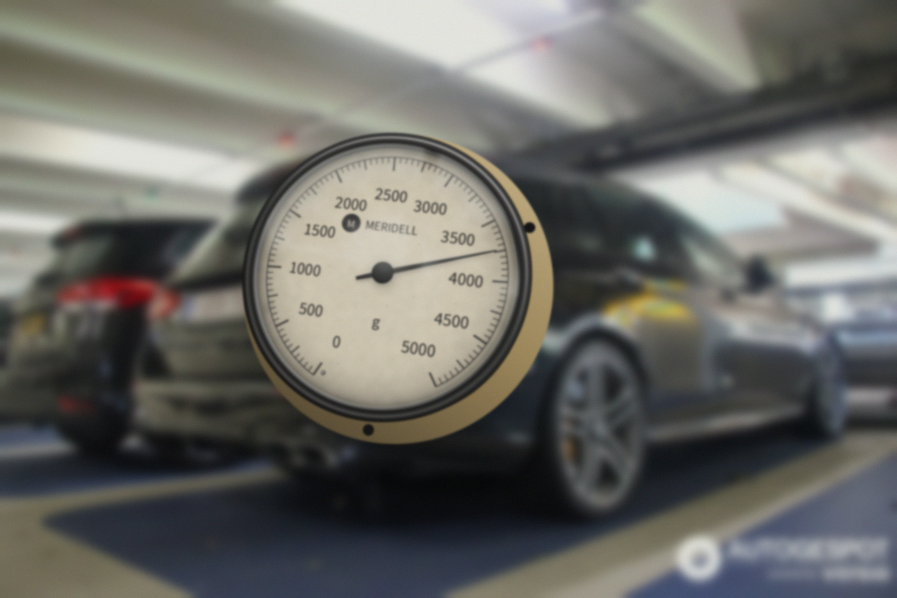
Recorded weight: **3750** g
